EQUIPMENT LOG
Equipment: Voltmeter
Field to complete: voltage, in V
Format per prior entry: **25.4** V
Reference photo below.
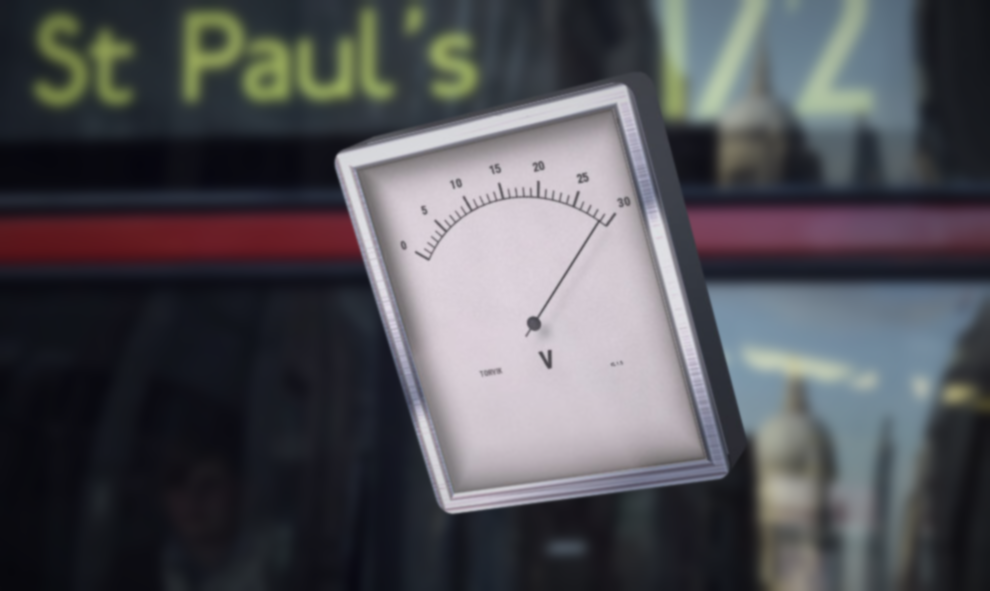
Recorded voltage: **29** V
